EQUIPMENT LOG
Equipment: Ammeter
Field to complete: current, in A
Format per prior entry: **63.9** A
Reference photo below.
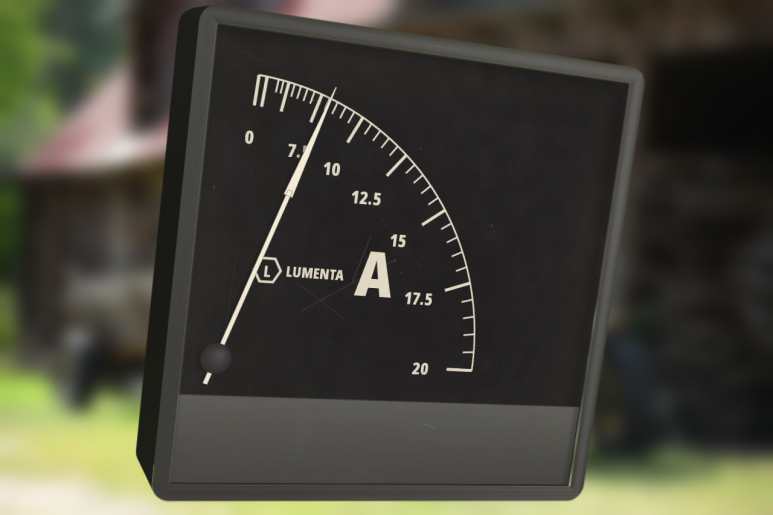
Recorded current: **8** A
